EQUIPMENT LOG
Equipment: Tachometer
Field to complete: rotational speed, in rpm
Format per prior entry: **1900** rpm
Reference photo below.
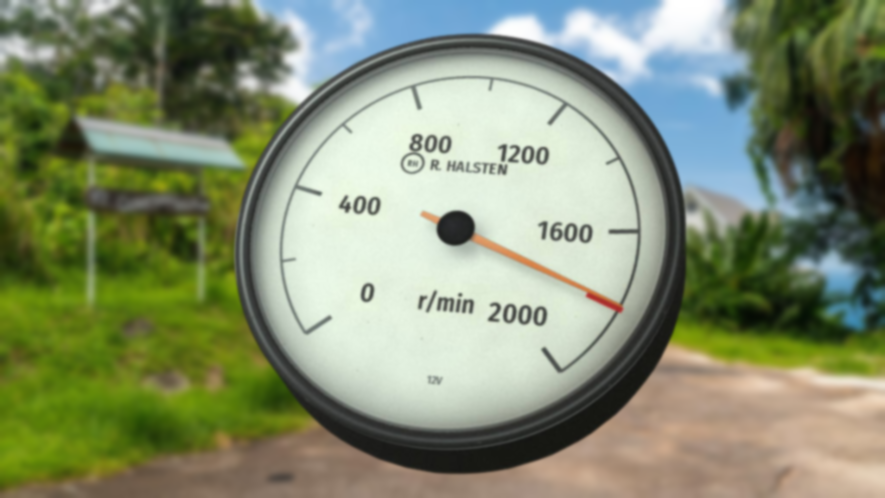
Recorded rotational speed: **1800** rpm
